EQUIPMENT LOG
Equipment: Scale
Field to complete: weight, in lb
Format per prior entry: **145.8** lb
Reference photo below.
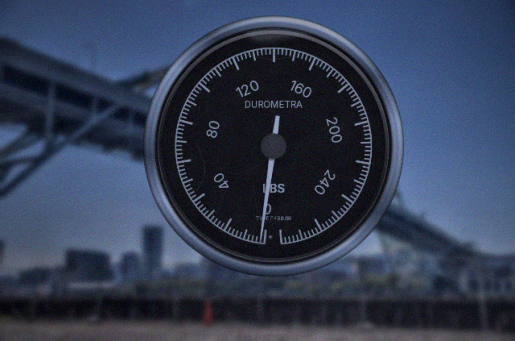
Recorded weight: **2** lb
